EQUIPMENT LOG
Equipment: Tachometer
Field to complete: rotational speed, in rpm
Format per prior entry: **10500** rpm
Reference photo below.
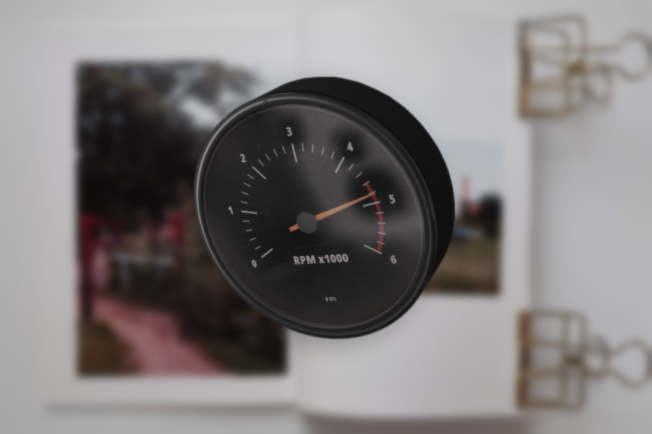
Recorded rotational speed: **4800** rpm
